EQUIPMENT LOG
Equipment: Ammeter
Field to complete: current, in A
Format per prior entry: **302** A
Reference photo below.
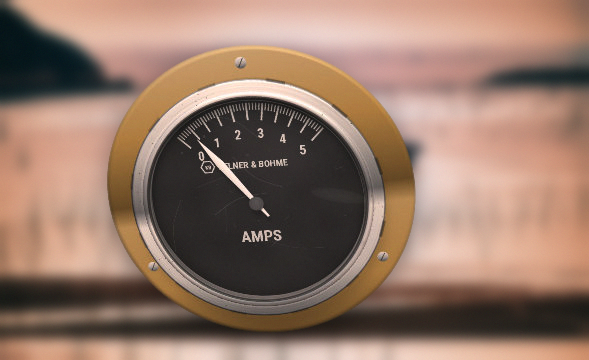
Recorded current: **0.5** A
